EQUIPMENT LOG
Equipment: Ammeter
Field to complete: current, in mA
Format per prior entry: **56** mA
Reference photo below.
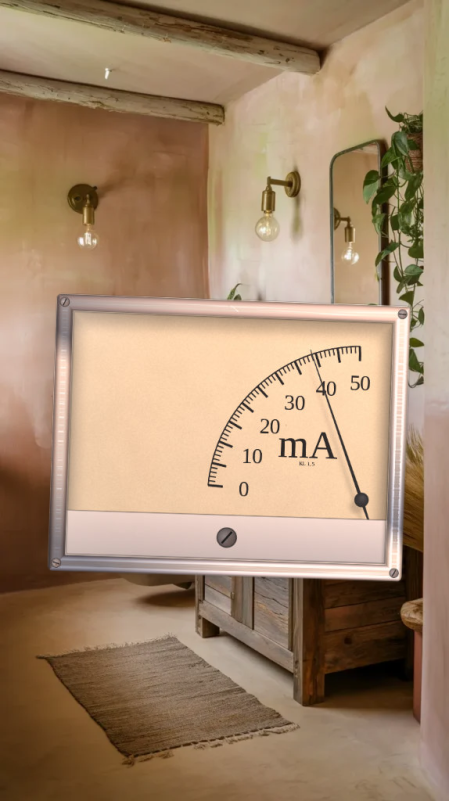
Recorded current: **39** mA
